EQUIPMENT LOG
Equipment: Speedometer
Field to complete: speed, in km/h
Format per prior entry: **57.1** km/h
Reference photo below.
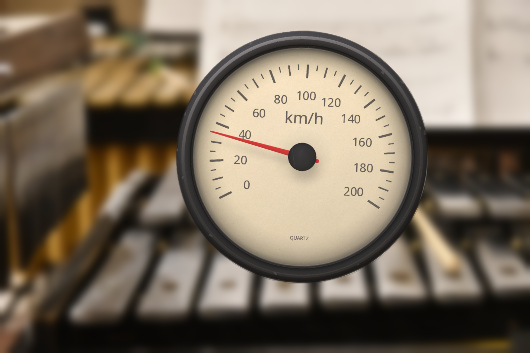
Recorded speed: **35** km/h
